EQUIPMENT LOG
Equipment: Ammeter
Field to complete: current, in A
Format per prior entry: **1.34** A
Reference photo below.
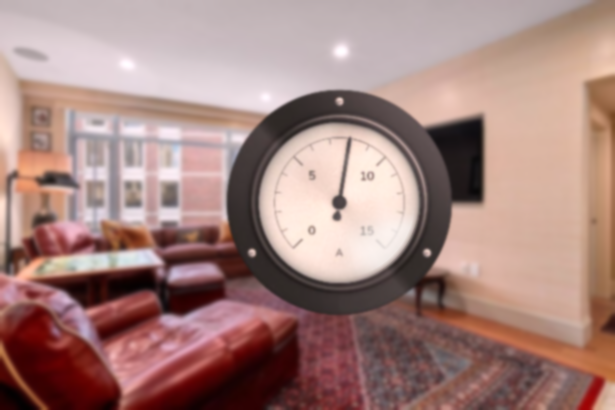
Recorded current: **8** A
